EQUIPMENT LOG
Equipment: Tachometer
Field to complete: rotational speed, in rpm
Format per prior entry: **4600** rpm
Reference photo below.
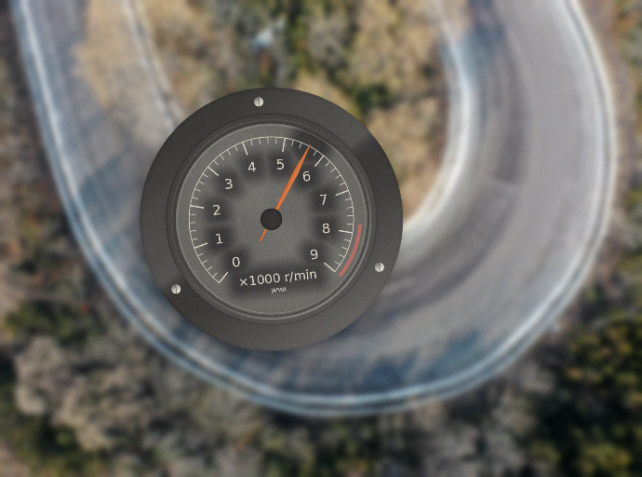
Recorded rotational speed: **5600** rpm
